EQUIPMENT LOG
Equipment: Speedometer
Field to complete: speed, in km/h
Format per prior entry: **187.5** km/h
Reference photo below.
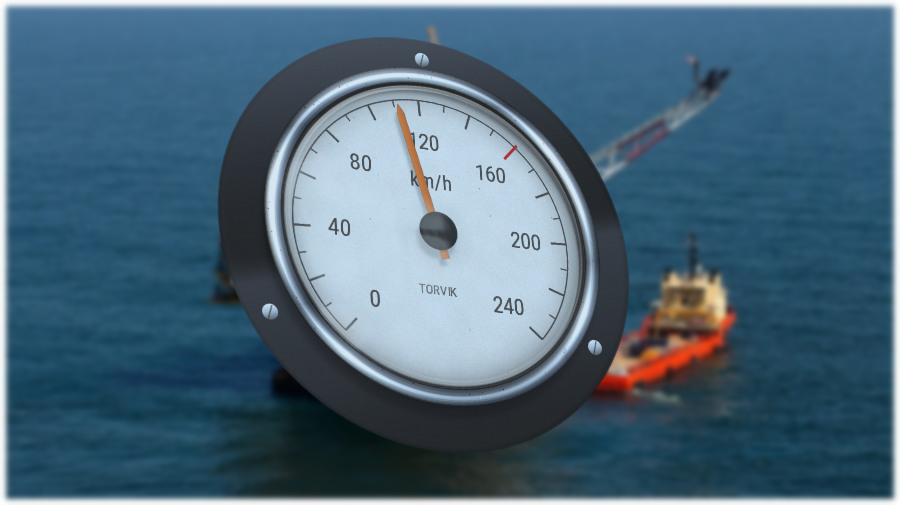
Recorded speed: **110** km/h
